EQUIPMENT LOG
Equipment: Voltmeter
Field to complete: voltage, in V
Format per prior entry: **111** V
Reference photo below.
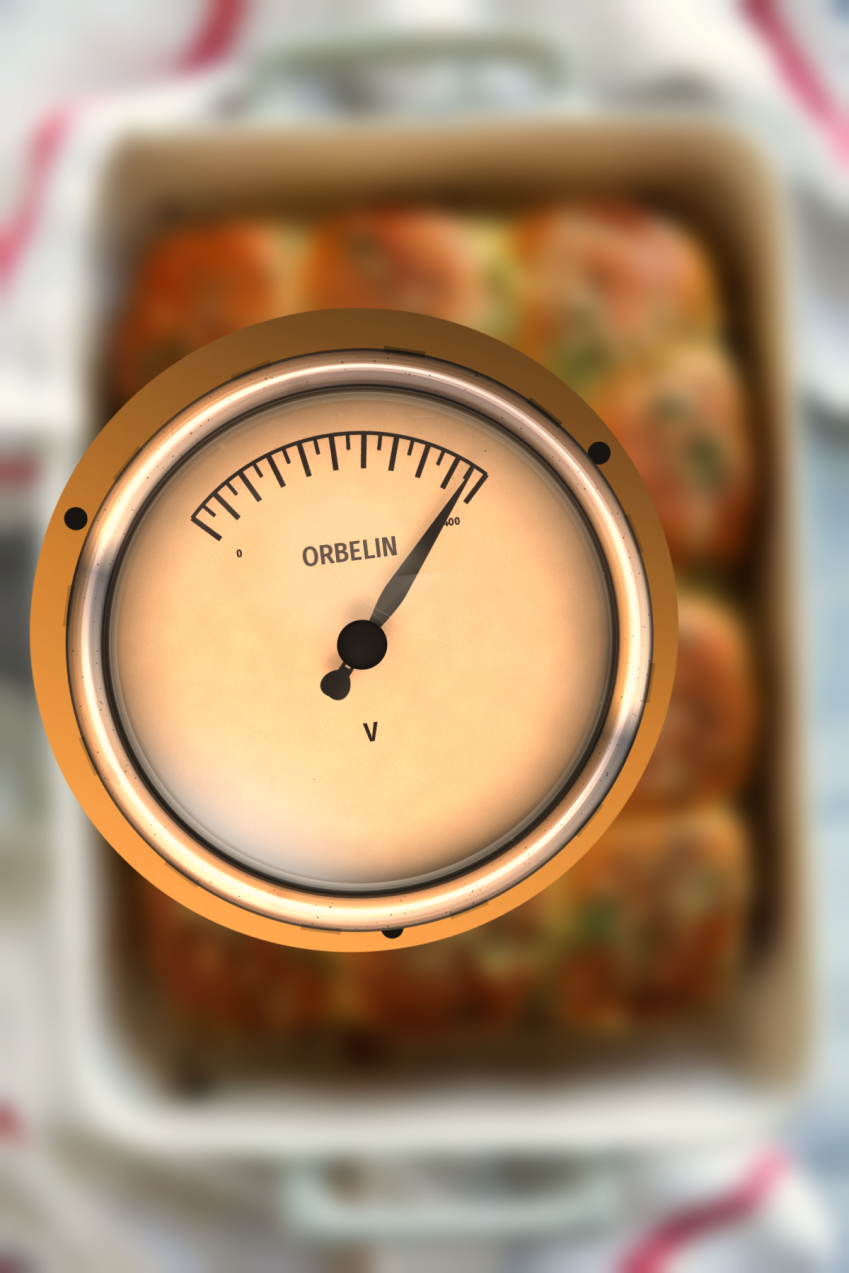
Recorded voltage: **380** V
